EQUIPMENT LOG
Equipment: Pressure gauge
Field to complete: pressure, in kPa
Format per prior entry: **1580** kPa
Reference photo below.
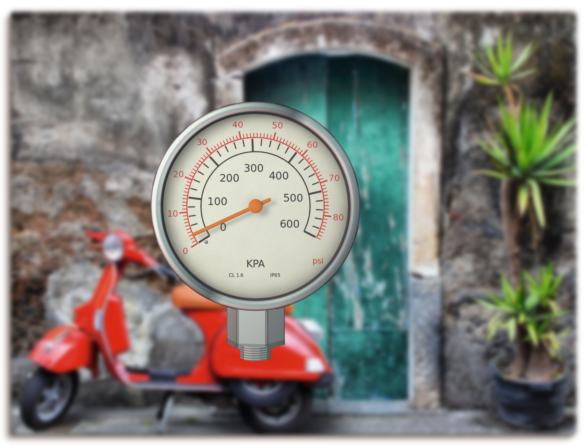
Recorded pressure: **20** kPa
